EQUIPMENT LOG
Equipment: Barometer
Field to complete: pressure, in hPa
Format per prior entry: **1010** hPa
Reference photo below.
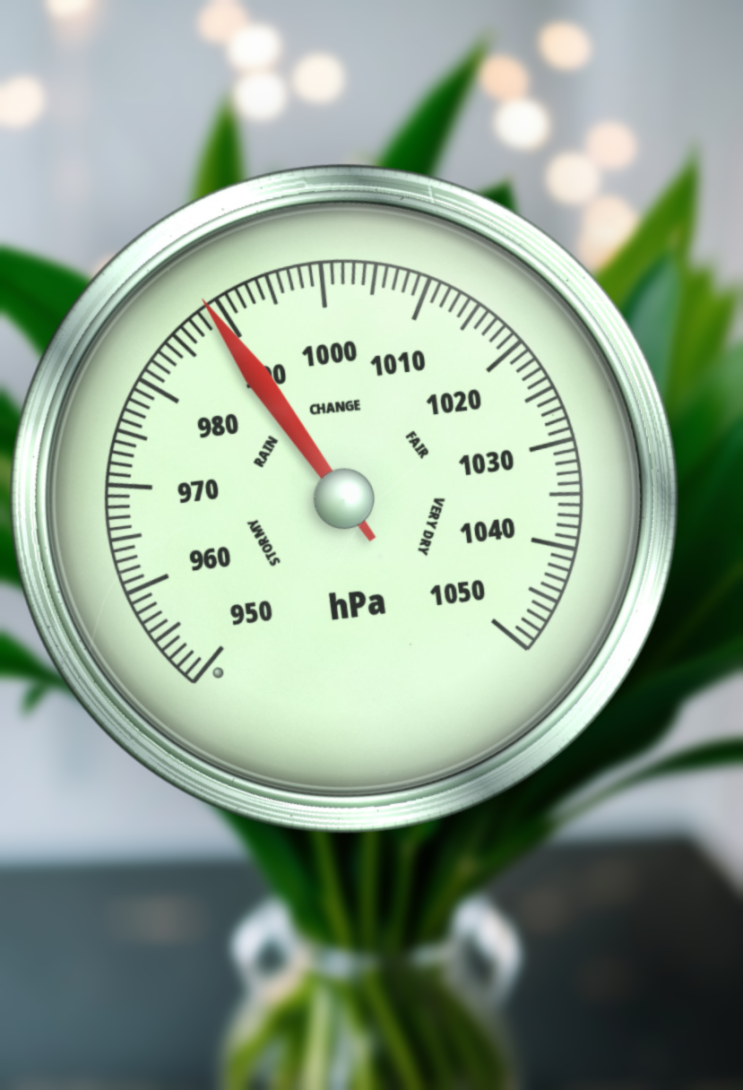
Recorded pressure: **989** hPa
